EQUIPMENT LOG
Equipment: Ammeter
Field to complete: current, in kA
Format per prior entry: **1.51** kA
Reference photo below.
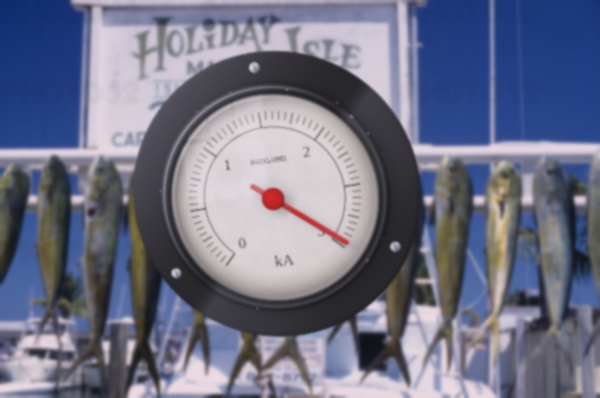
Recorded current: **2.95** kA
